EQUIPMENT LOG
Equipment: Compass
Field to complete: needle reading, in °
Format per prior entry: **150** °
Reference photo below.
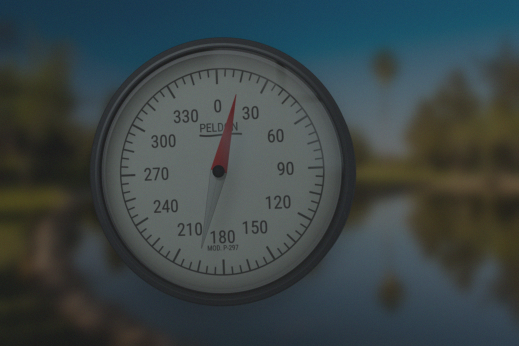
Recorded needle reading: **15** °
